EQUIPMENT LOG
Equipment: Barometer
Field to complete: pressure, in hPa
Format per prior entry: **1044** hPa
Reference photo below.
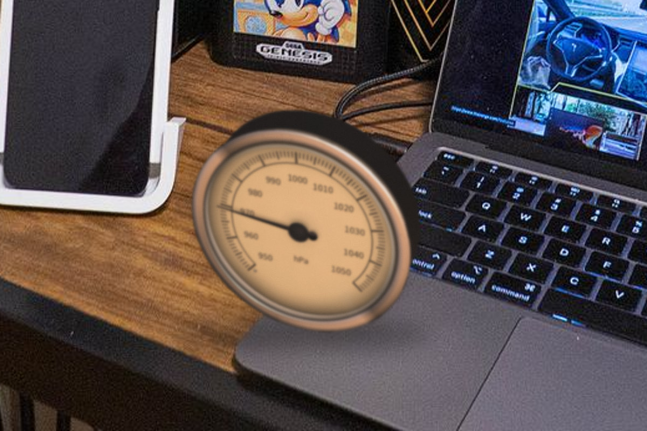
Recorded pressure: **970** hPa
